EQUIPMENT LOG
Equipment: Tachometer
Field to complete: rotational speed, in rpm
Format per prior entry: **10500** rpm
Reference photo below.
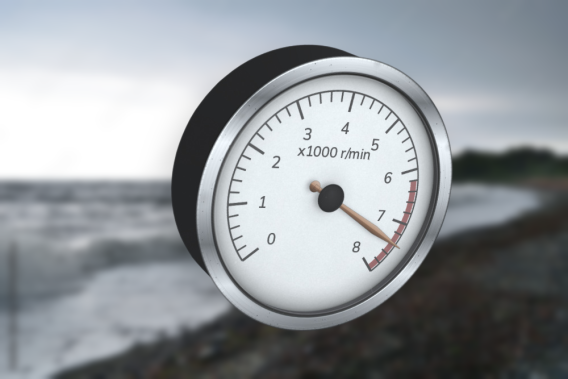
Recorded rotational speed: **7400** rpm
